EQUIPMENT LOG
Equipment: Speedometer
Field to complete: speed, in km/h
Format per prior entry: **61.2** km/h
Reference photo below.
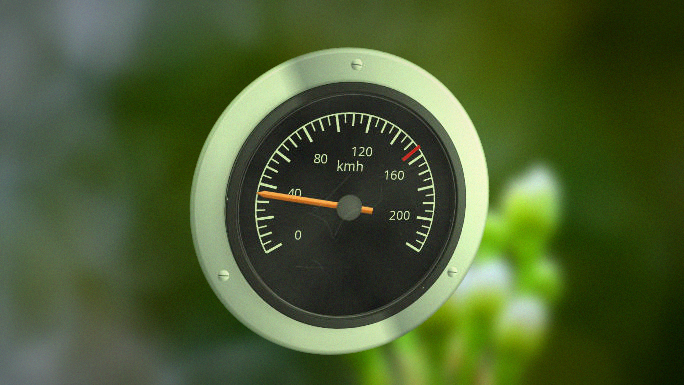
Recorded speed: **35** km/h
